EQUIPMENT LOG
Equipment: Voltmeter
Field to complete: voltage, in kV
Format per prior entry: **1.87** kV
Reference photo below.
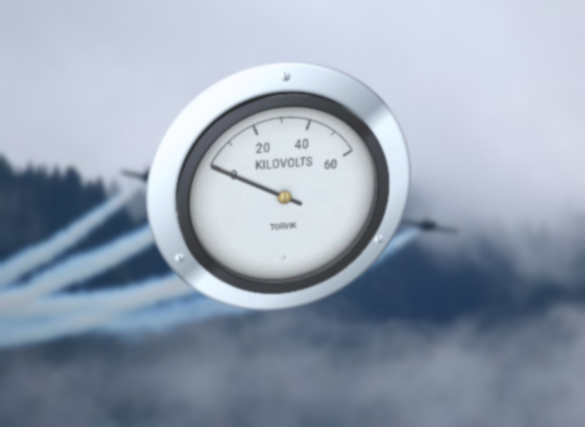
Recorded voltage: **0** kV
